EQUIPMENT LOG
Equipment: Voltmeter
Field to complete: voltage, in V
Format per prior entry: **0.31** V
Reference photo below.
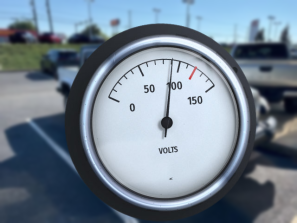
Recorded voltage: **90** V
